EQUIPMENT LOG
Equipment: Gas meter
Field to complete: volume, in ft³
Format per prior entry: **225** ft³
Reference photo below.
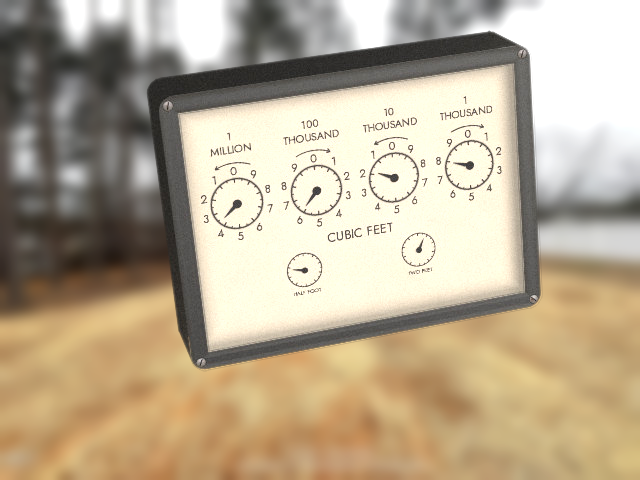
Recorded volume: **361800** ft³
